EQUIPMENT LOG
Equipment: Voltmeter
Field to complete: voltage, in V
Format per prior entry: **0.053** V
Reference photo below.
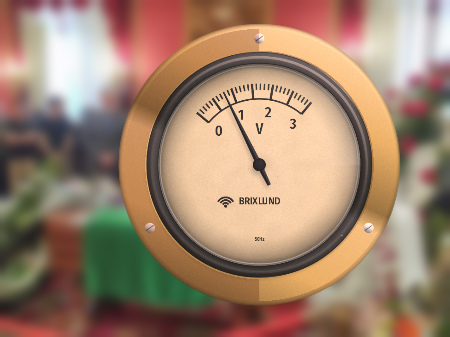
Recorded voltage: **0.8** V
